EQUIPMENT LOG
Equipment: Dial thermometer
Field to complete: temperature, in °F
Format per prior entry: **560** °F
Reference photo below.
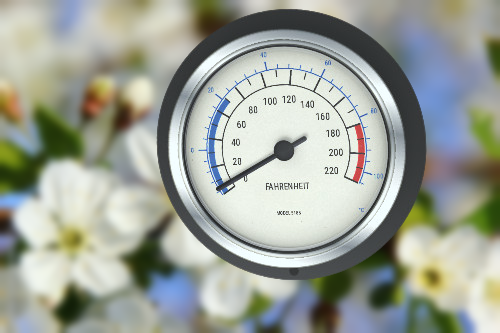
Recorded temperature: **5** °F
